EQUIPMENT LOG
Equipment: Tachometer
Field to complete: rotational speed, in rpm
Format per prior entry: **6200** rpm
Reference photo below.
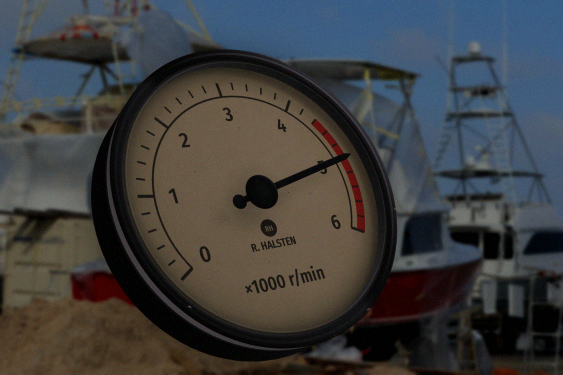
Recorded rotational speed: **5000** rpm
